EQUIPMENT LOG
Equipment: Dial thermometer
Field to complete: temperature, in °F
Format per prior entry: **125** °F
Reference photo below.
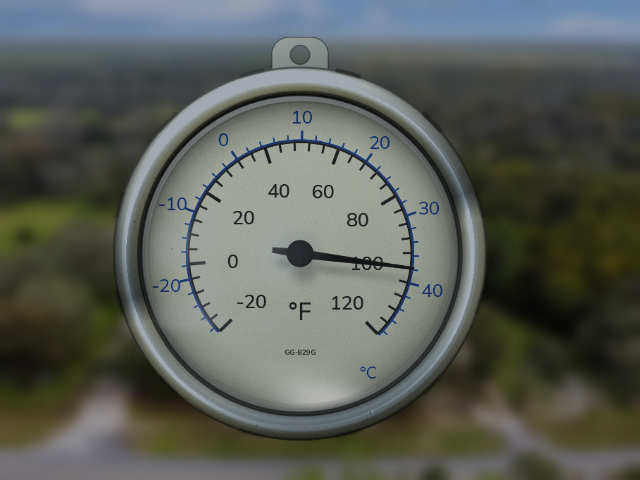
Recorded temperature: **100** °F
